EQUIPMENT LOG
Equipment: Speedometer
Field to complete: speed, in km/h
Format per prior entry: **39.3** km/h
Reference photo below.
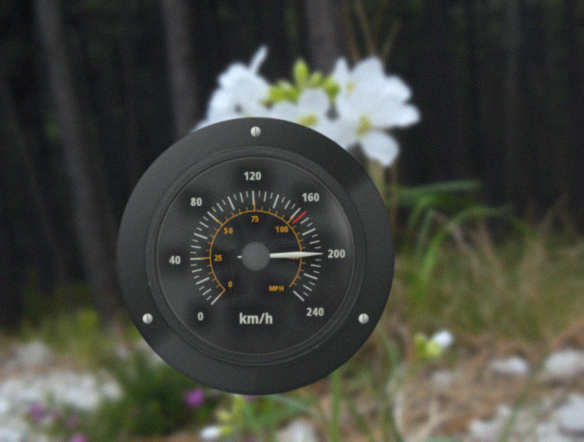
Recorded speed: **200** km/h
